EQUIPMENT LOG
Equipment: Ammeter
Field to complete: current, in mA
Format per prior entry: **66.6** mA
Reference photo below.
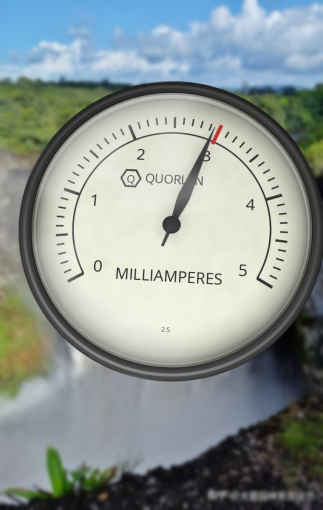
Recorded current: **2.95** mA
